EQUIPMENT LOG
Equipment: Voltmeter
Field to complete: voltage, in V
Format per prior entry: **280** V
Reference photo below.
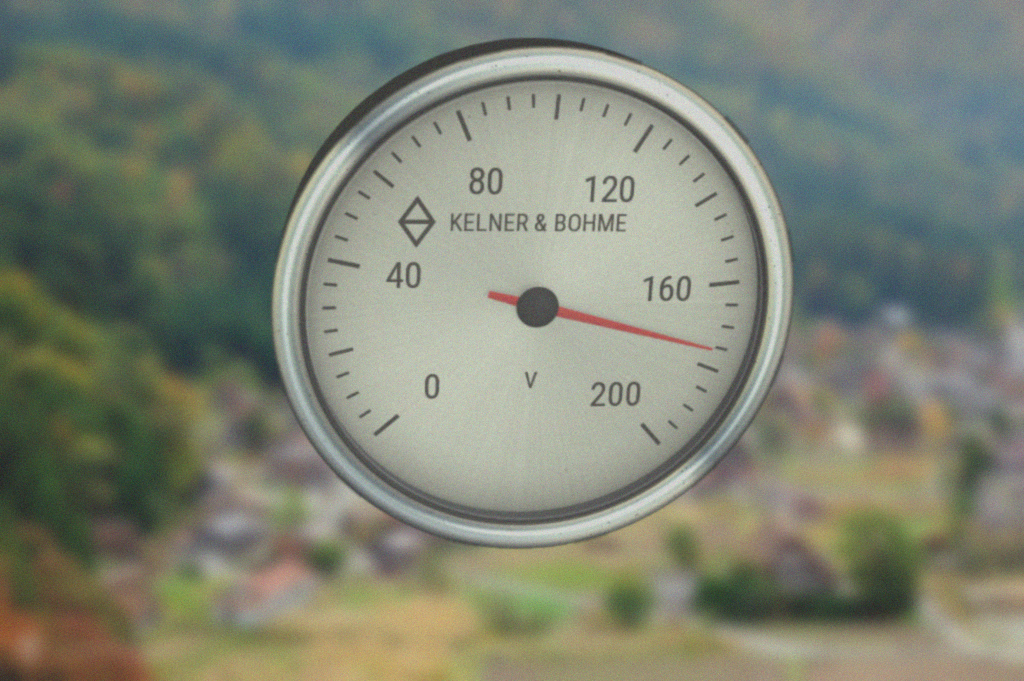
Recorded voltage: **175** V
